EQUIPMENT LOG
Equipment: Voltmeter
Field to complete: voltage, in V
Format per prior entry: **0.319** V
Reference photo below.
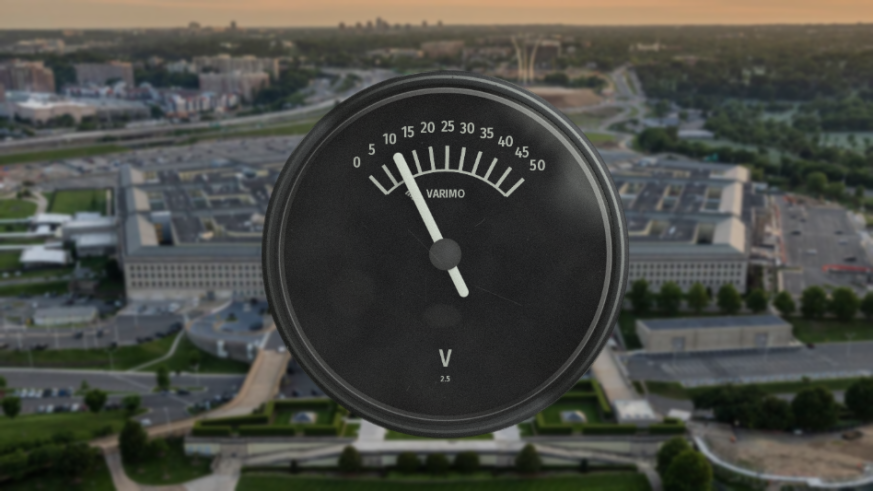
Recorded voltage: **10** V
